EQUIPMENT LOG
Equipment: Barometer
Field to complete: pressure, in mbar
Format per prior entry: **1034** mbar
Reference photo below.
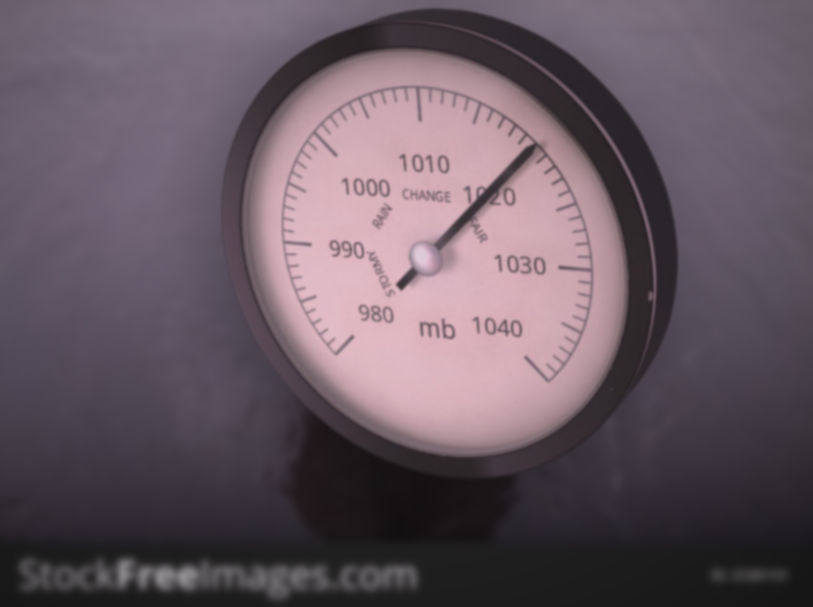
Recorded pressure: **1020** mbar
